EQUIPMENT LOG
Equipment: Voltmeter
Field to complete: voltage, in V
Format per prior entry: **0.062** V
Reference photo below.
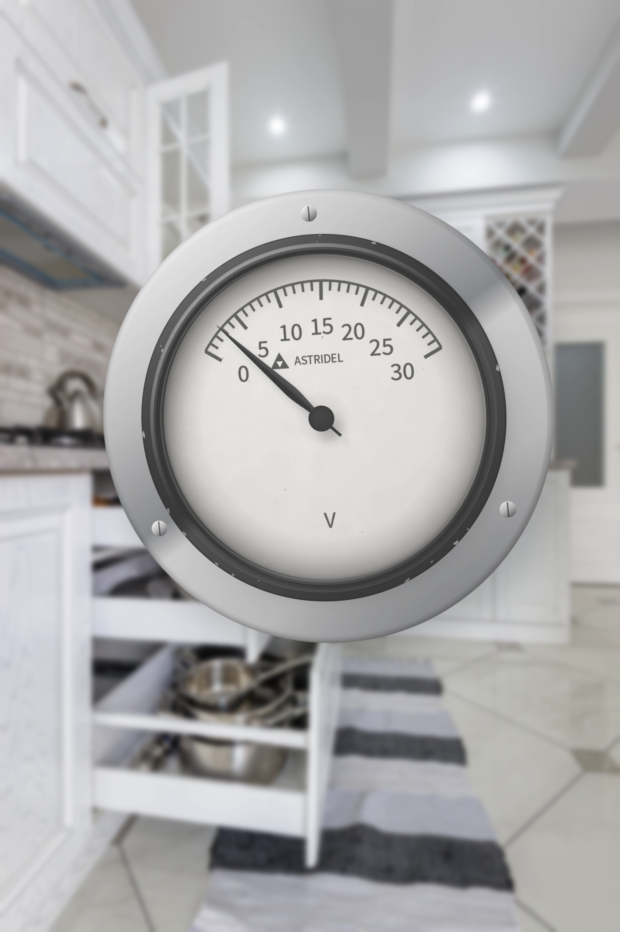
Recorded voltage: **3** V
